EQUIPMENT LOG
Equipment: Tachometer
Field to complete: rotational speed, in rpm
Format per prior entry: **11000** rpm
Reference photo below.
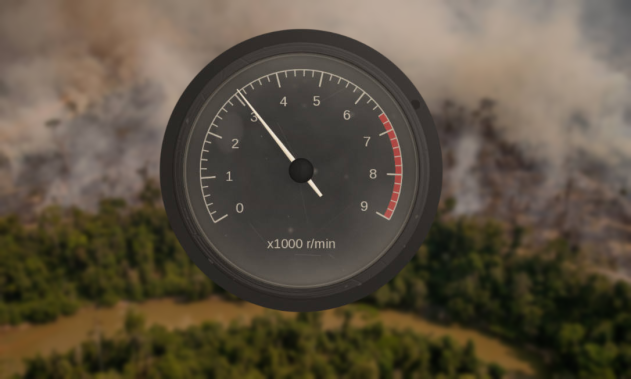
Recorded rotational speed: **3100** rpm
